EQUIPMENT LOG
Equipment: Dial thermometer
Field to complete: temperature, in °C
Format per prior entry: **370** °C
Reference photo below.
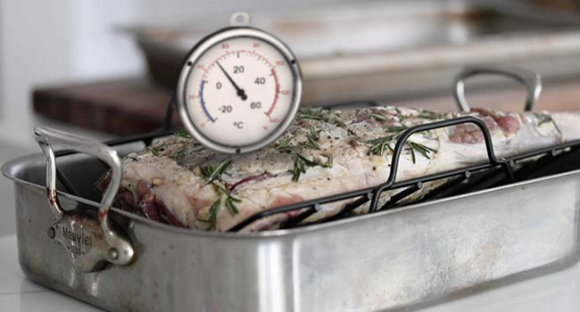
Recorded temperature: **10** °C
